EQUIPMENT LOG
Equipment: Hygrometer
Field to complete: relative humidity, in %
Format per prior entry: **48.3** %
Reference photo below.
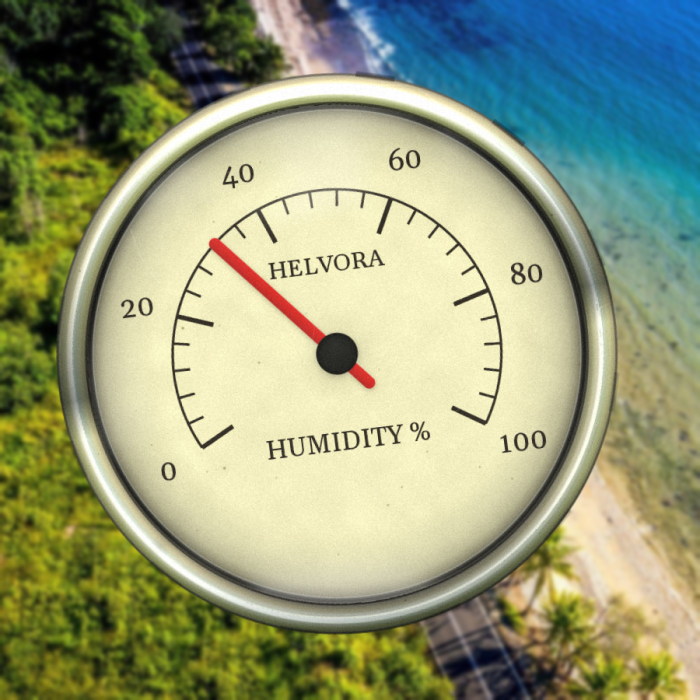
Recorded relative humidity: **32** %
